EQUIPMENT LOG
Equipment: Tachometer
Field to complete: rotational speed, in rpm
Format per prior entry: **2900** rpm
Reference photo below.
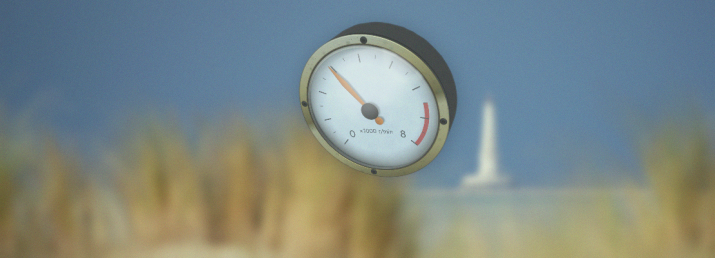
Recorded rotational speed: **3000** rpm
